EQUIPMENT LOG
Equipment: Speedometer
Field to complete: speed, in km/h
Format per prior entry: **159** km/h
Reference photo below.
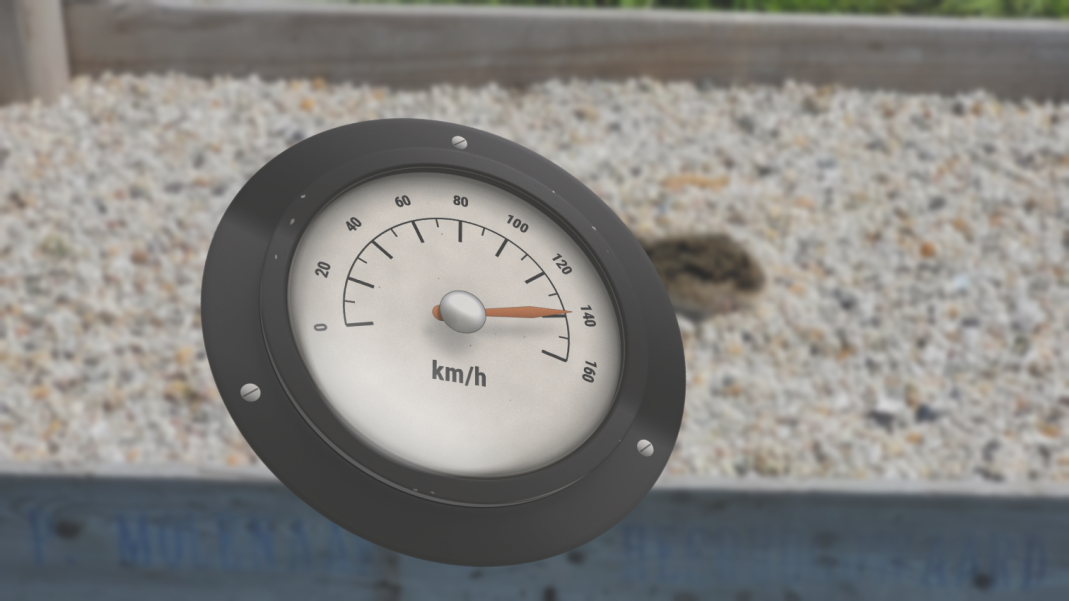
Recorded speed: **140** km/h
